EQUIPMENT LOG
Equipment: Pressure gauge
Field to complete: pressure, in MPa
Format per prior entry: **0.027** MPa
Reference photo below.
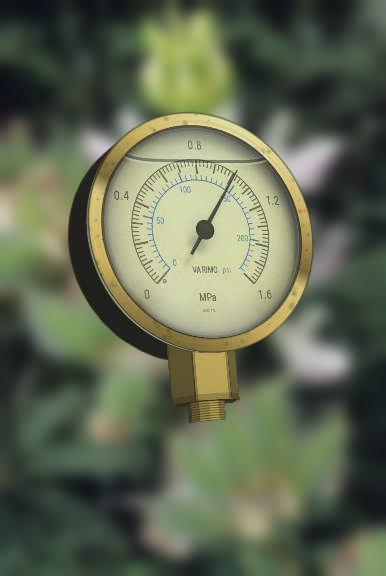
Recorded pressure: **1** MPa
